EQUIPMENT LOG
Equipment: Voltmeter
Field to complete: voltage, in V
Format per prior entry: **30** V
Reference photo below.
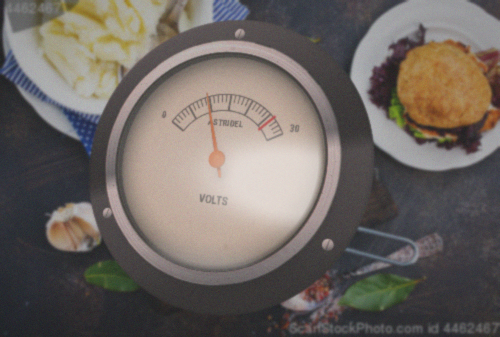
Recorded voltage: **10** V
